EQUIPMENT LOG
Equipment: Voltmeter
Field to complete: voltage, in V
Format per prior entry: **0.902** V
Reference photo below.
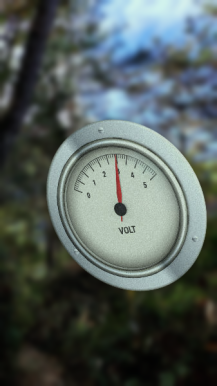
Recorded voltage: **3** V
